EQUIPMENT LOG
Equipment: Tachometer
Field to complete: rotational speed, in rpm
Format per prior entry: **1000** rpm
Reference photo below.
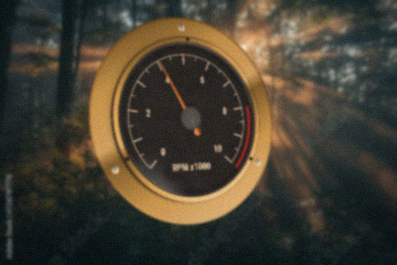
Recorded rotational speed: **4000** rpm
